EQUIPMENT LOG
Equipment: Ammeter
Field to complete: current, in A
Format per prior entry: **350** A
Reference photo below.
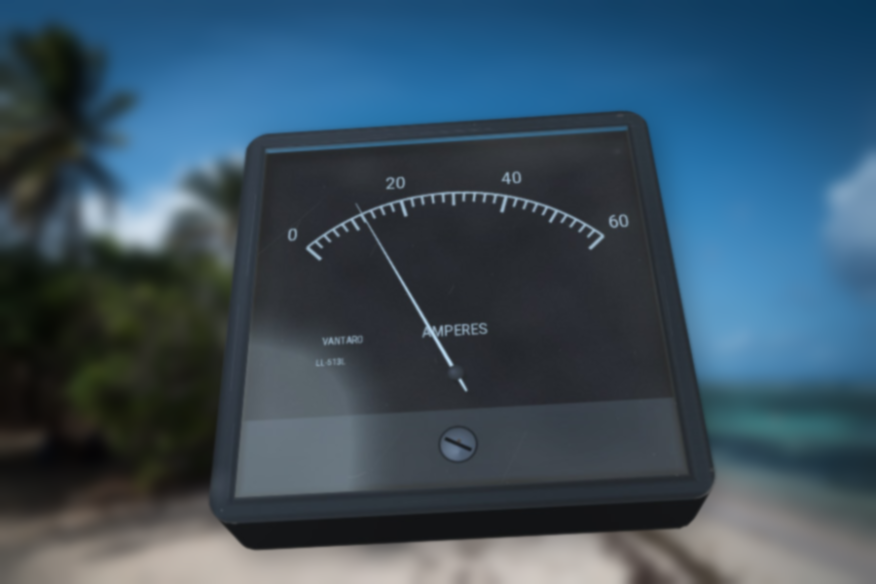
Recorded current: **12** A
